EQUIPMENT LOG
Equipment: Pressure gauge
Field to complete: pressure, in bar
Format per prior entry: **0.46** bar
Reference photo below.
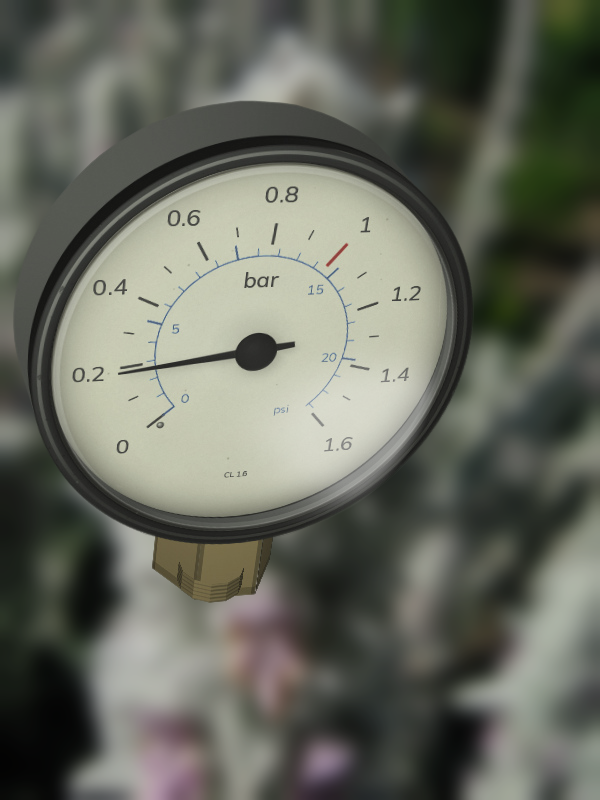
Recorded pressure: **0.2** bar
